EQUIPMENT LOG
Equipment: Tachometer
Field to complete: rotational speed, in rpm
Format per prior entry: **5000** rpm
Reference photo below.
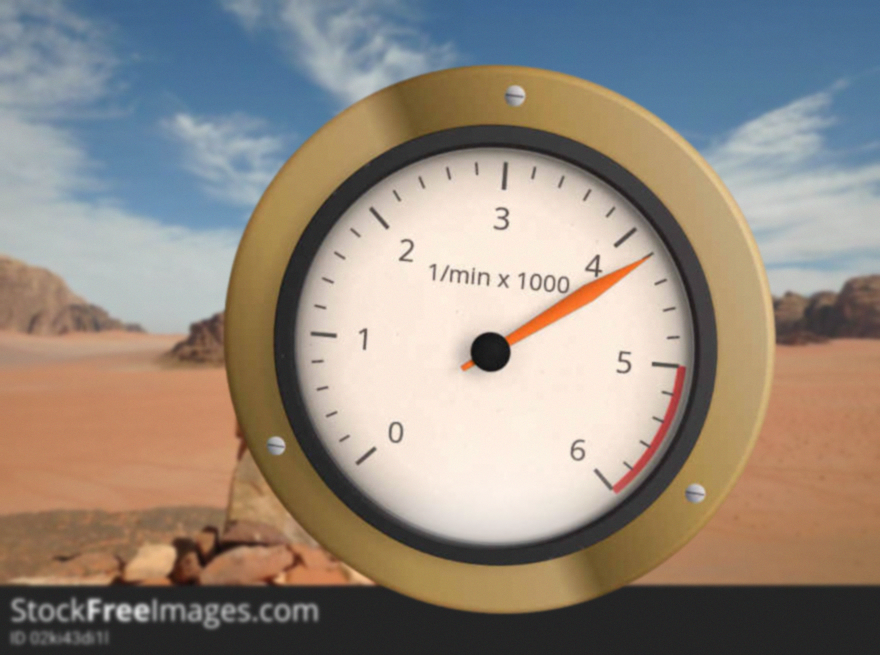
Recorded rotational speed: **4200** rpm
